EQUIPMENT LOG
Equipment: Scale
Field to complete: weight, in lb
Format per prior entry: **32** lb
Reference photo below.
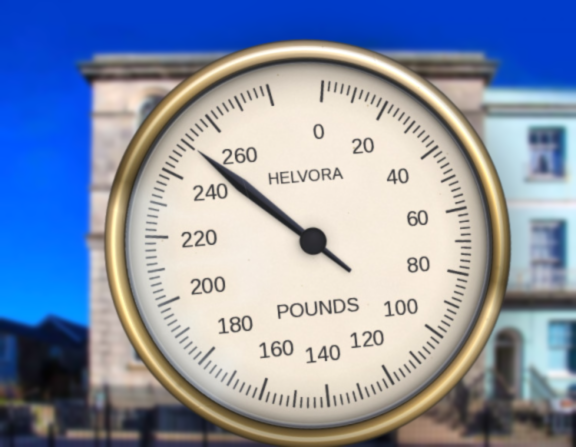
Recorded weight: **250** lb
